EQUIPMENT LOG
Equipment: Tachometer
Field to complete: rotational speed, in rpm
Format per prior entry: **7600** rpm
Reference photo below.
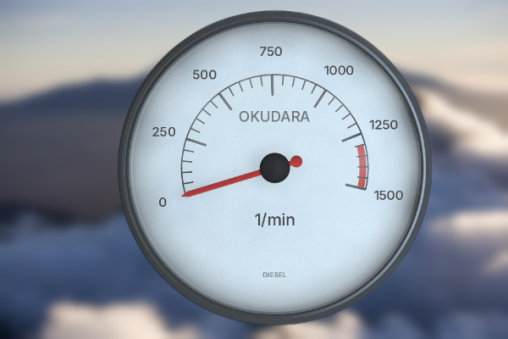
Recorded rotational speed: **0** rpm
